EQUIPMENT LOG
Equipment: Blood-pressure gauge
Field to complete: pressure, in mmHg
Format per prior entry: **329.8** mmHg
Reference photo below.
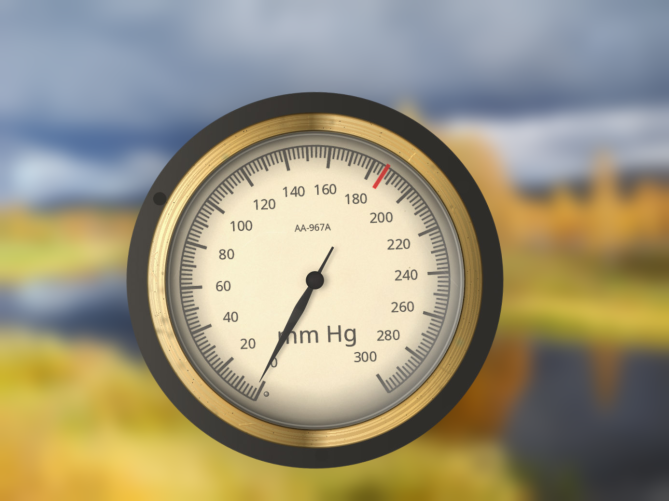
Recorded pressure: **2** mmHg
